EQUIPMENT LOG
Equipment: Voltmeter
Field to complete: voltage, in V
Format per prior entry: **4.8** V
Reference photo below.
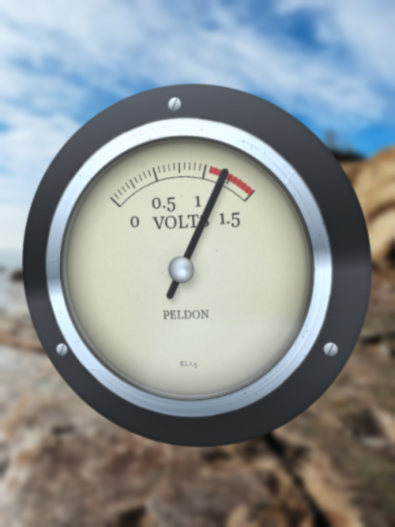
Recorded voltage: **1.2** V
